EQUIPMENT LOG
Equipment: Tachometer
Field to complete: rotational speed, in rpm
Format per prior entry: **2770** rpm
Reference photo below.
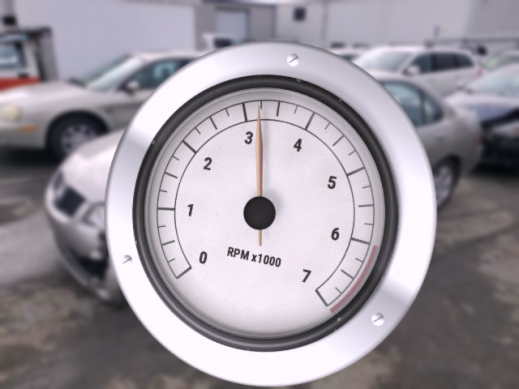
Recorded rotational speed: **3250** rpm
